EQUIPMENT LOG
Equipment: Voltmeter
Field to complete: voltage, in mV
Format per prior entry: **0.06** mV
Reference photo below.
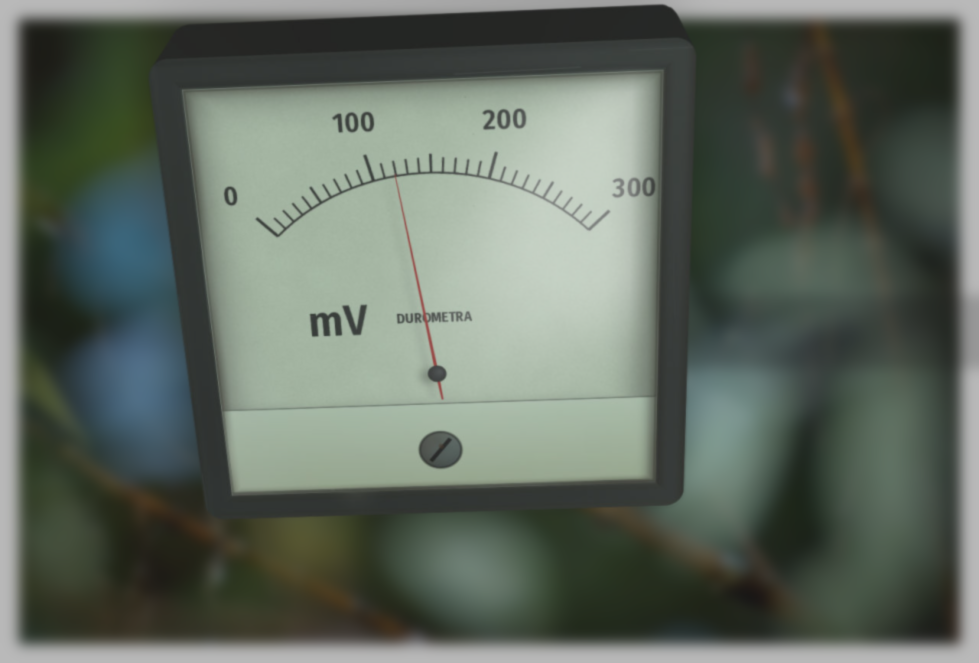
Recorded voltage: **120** mV
